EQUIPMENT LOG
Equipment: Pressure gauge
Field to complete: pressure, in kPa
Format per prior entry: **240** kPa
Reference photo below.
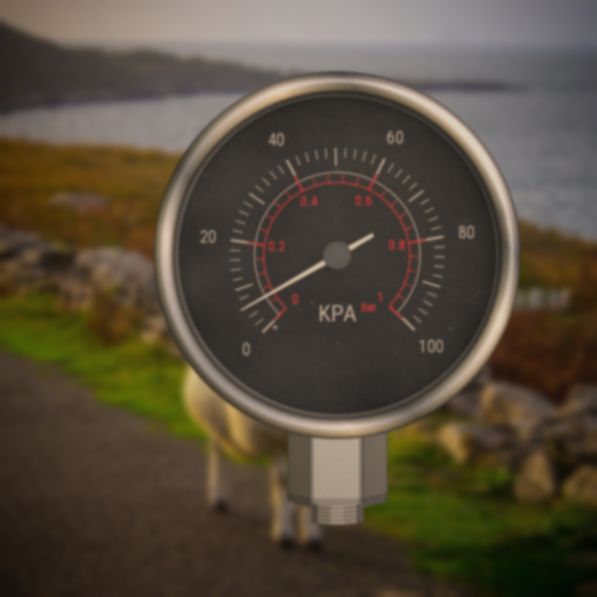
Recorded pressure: **6** kPa
